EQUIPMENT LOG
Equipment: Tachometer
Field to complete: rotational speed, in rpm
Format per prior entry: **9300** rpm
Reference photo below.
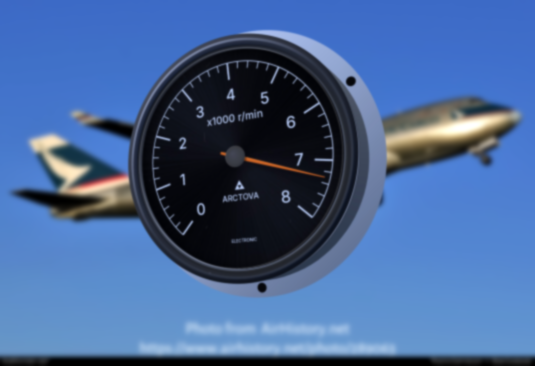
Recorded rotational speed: **7300** rpm
